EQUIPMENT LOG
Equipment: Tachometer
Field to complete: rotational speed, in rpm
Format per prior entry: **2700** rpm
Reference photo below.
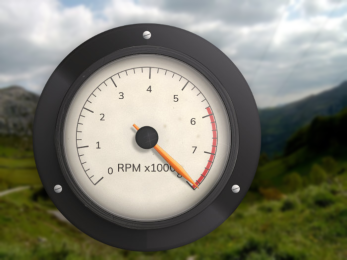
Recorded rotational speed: **7900** rpm
